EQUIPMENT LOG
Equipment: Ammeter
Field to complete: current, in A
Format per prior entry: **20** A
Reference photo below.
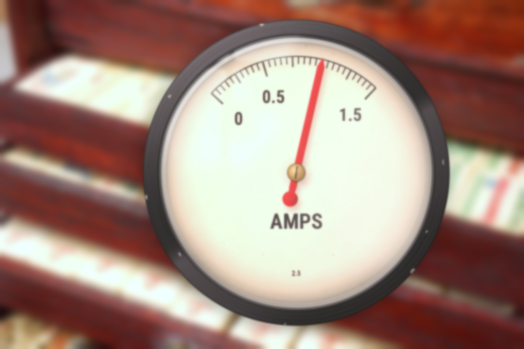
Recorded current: **1** A
